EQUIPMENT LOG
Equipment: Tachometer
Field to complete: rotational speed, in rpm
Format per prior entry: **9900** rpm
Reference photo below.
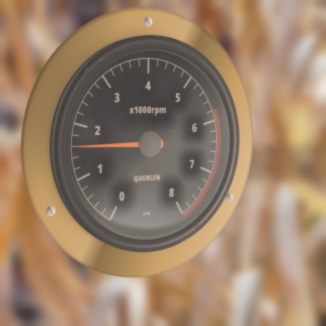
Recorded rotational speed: **1600** rpm
